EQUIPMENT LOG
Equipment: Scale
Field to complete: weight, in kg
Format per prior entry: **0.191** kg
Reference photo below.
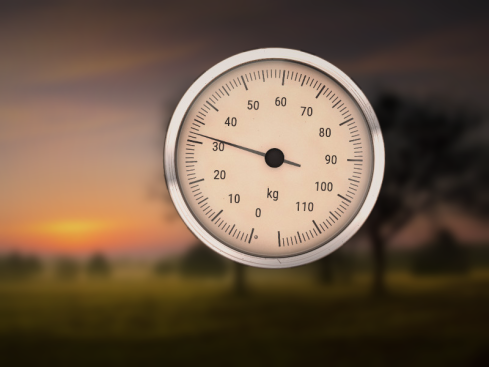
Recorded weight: **32** kg
